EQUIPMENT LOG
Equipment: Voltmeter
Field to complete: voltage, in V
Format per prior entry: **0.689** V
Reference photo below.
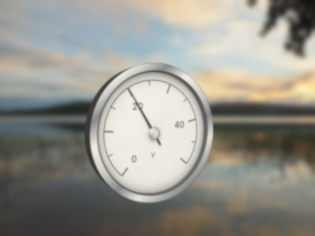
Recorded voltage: **20** V
